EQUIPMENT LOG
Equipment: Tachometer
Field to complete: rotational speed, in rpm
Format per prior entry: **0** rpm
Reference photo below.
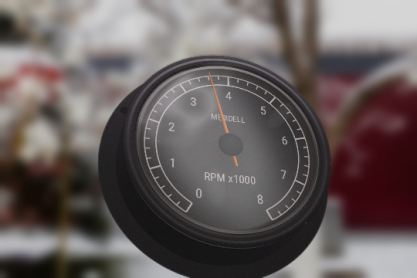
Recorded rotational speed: **3600** rpm
